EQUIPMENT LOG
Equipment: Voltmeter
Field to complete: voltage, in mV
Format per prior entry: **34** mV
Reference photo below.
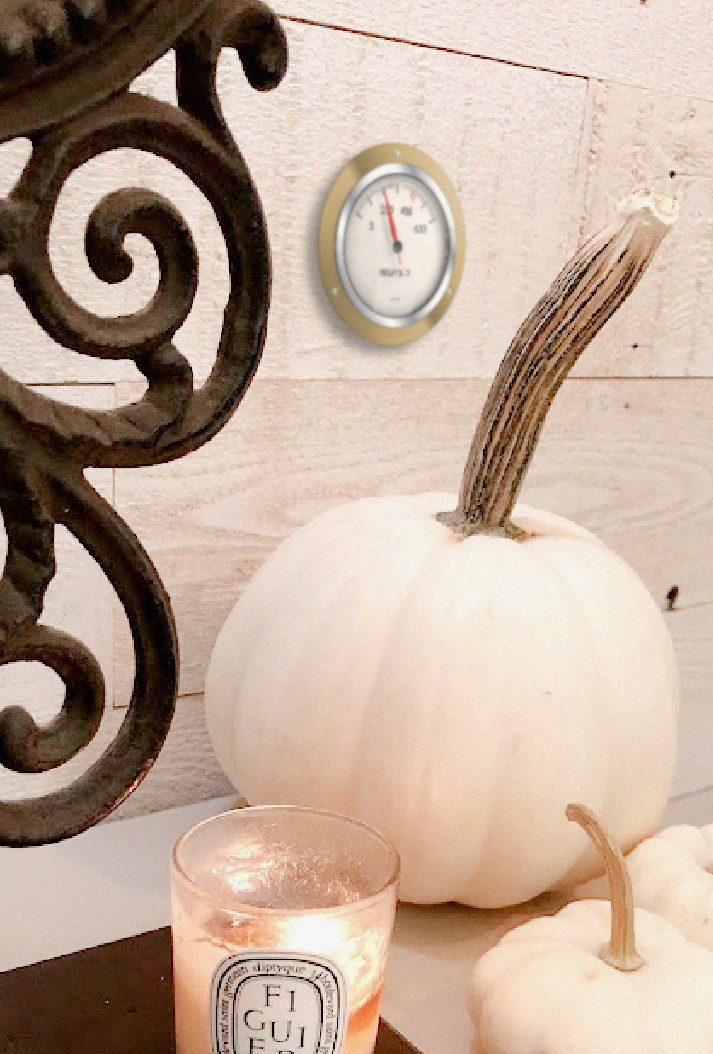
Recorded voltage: **200** mV
